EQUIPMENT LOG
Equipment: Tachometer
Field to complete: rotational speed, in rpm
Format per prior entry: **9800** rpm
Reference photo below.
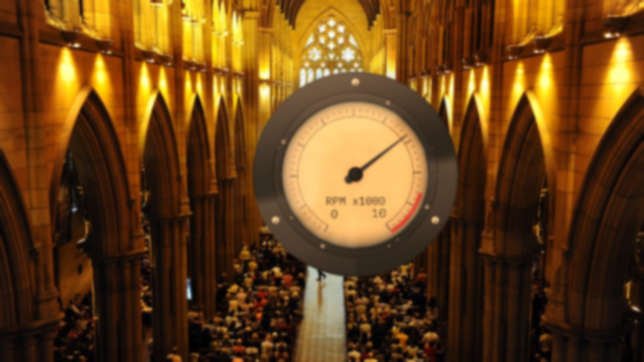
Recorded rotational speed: **6800** rpm
